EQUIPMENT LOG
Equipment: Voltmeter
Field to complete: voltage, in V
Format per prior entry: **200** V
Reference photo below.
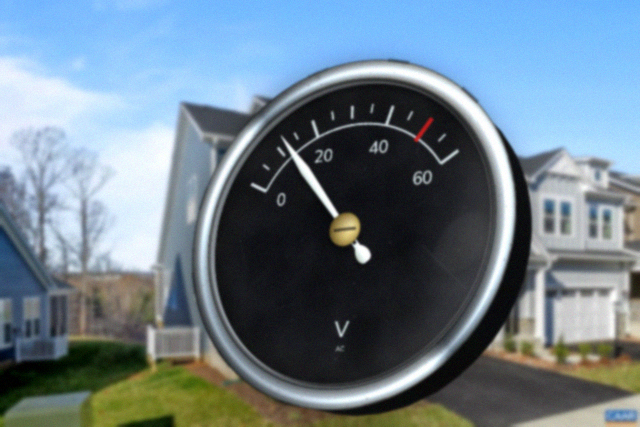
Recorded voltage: **12.5** V
